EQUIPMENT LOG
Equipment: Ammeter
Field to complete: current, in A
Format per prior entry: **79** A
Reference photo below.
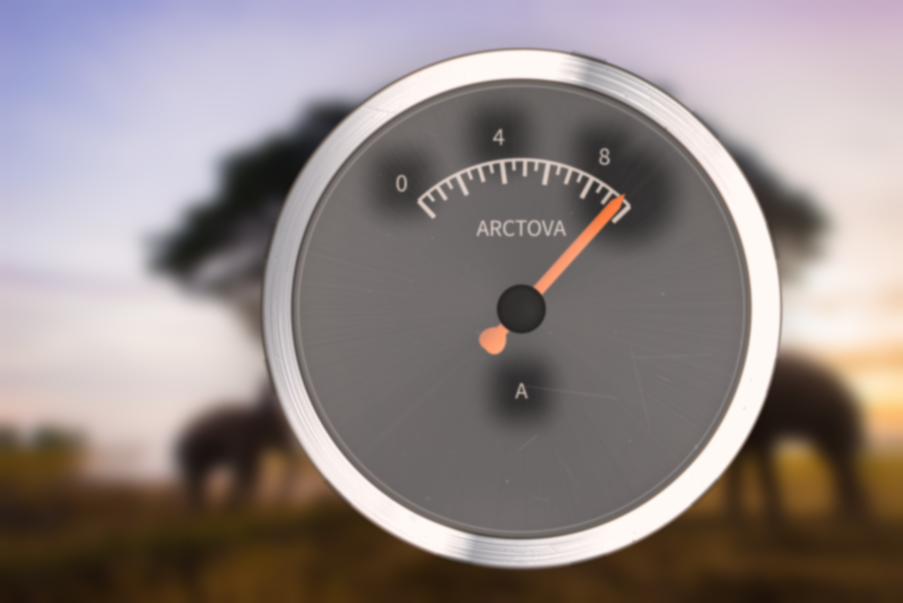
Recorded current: **9.5** A
